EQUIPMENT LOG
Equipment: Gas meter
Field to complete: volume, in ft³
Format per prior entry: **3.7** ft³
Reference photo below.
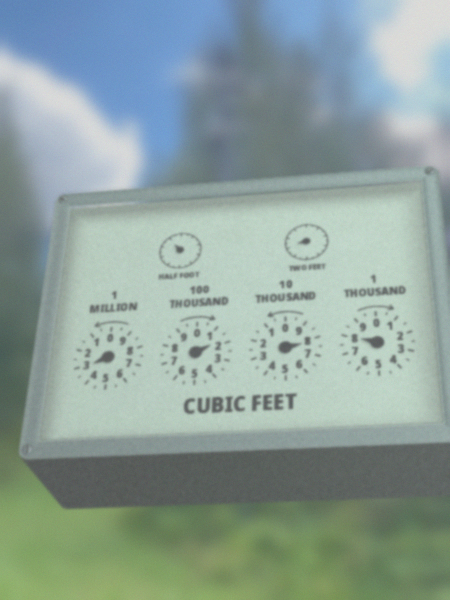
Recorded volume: **317800** ft³
